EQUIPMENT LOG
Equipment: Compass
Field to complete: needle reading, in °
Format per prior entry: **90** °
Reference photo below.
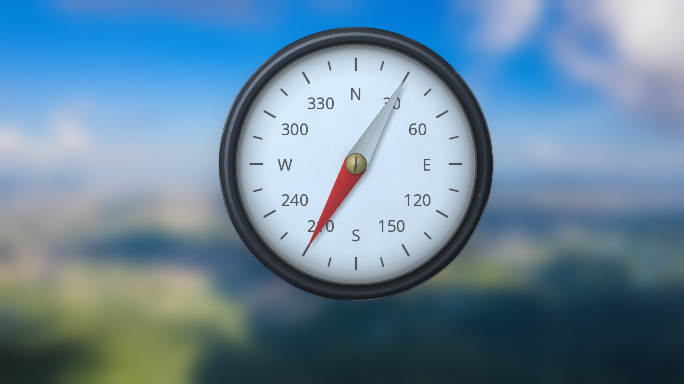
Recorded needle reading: **210** °
